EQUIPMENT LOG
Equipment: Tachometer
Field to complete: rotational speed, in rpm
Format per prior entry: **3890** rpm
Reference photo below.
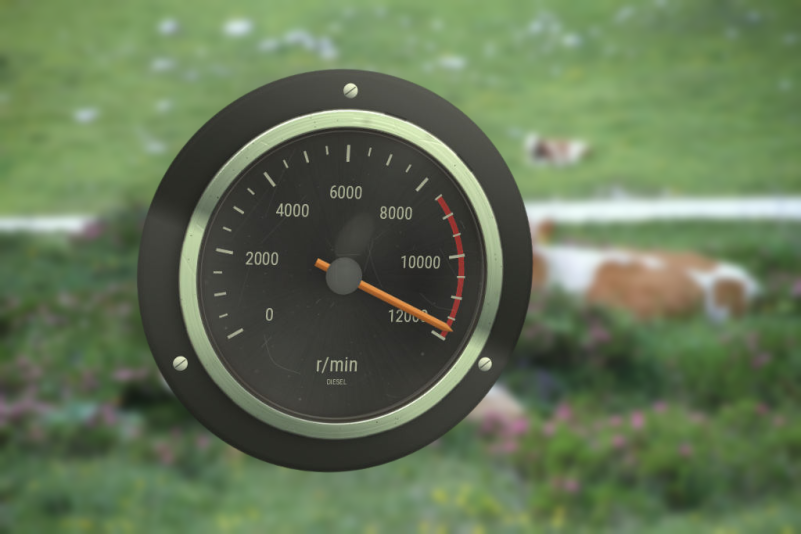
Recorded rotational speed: **11750** rpm
